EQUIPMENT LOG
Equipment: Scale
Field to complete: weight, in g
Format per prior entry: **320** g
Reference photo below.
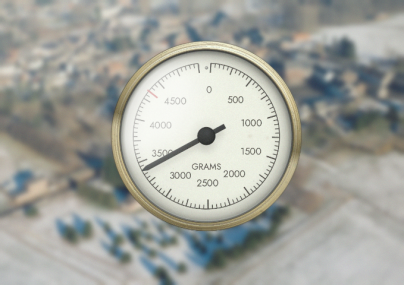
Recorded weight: **3400** g
